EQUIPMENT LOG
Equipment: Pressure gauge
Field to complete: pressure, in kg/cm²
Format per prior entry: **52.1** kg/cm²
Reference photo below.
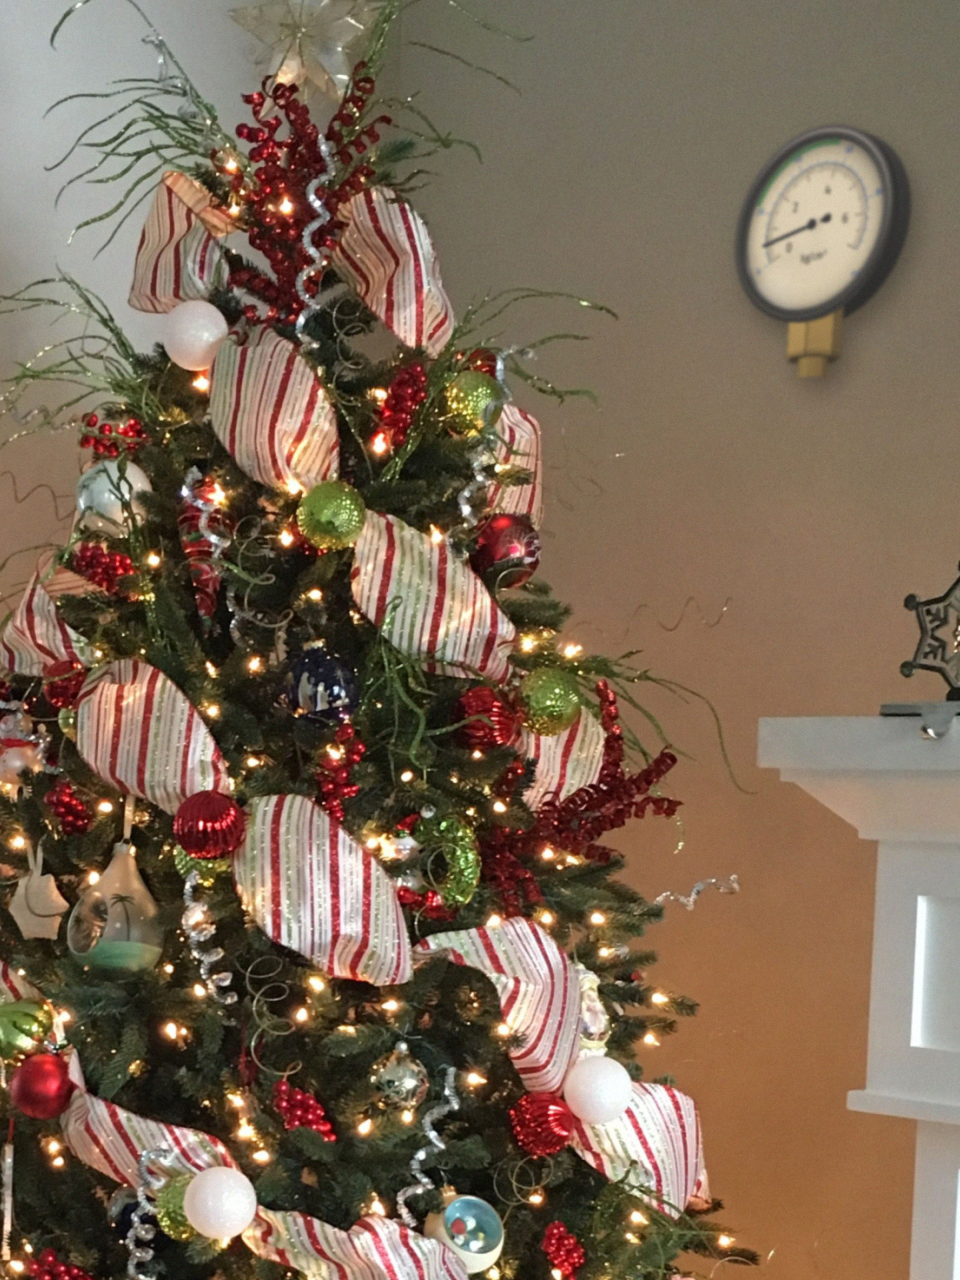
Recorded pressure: **0.5** kg/cm²
